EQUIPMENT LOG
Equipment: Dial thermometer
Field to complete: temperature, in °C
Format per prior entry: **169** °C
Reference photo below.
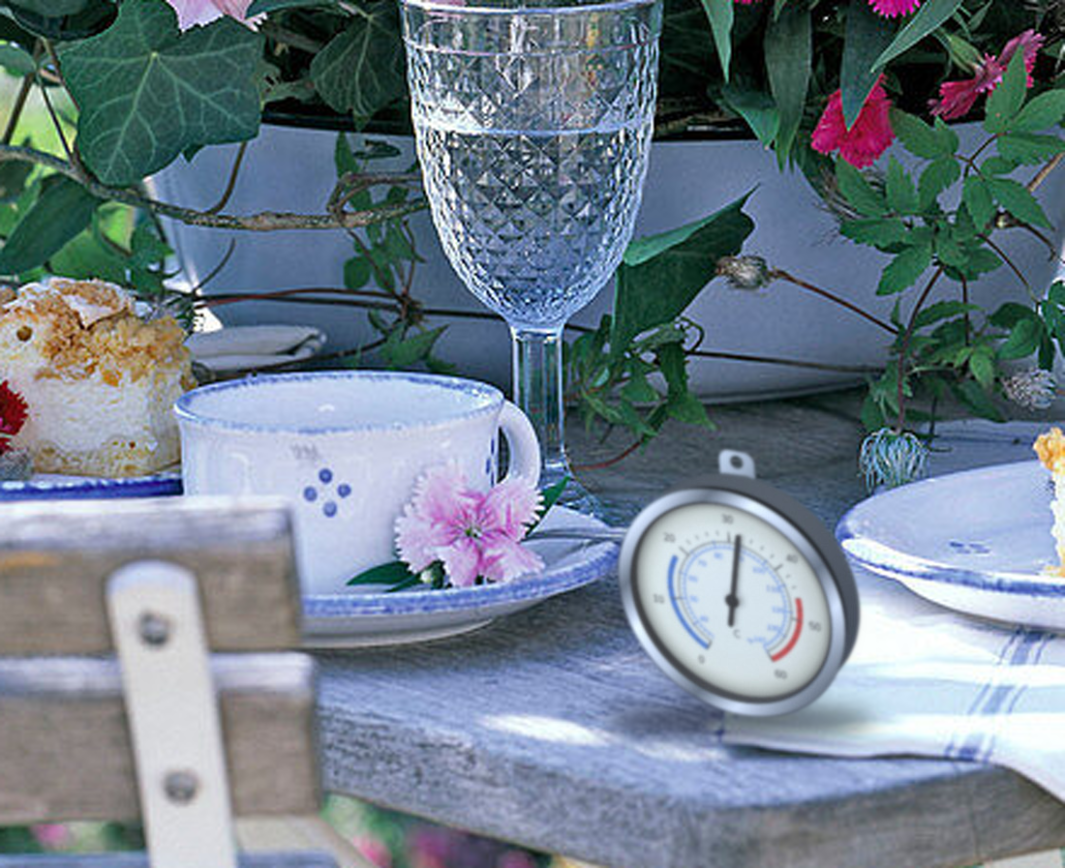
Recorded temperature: **32** °C
